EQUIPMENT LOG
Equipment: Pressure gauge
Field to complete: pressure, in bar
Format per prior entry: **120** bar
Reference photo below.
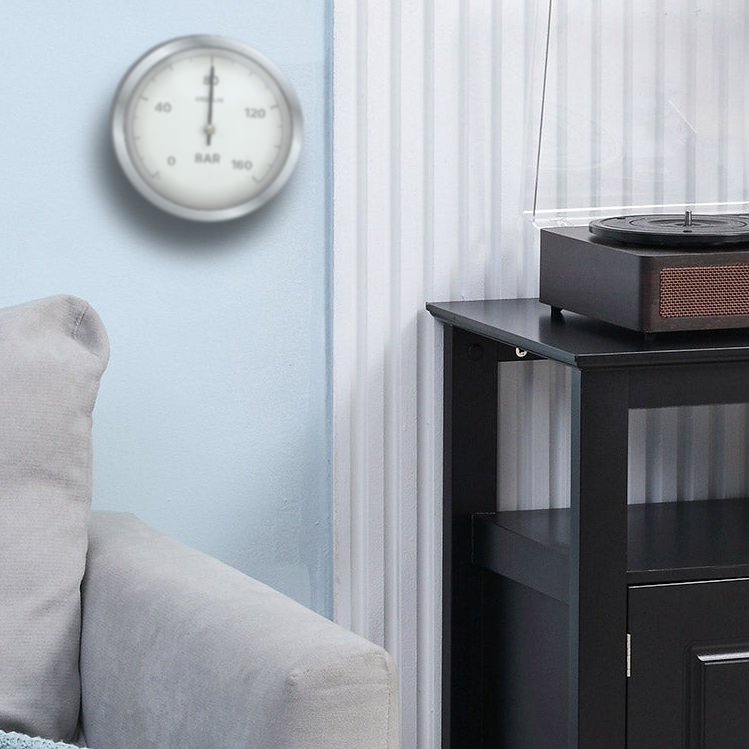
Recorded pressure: **80** bar
